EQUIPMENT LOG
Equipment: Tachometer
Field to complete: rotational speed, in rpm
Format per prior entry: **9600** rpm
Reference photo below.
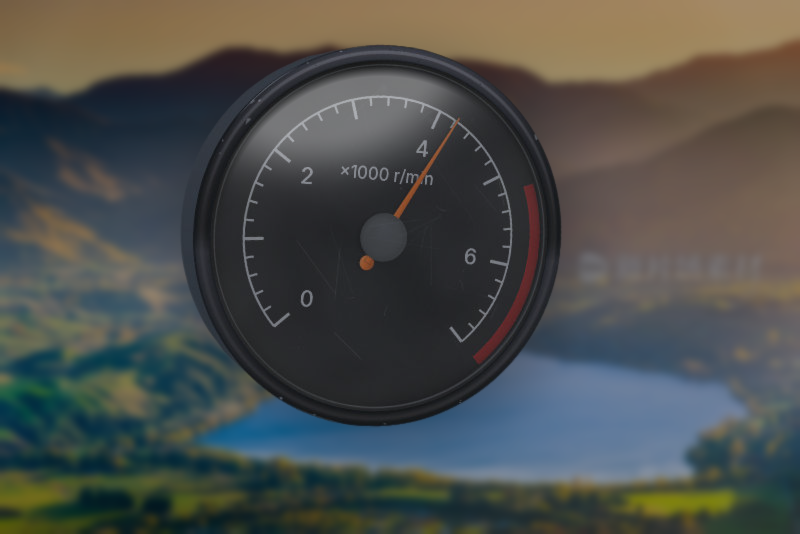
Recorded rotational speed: **4200** rpm
